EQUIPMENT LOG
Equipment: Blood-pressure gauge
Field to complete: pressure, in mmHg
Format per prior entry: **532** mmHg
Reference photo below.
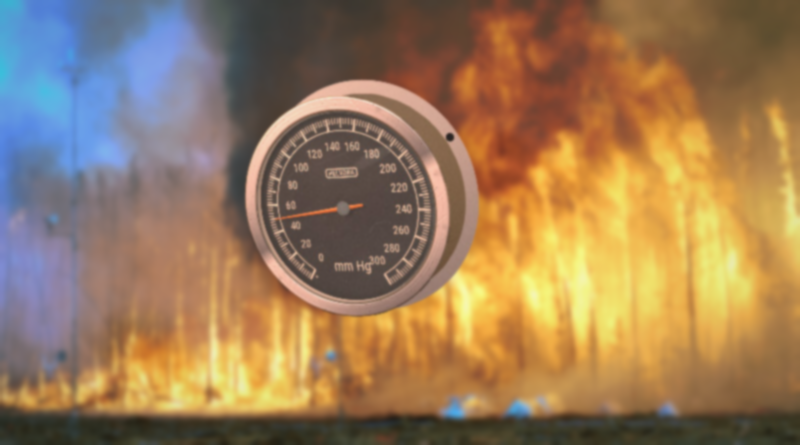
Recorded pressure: **50** mmHg
